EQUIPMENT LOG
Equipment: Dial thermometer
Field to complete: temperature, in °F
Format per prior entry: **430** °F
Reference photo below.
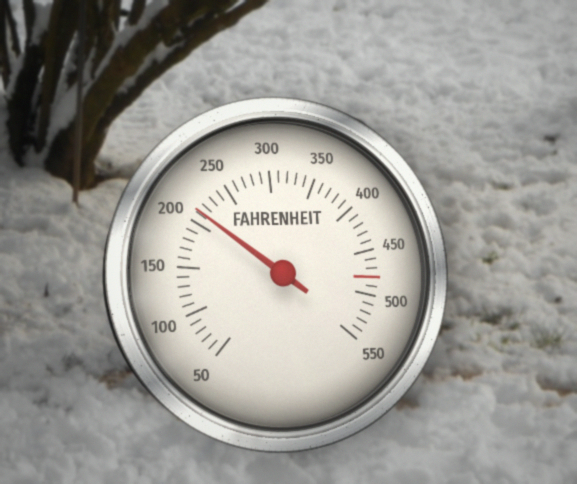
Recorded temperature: **210** °F
